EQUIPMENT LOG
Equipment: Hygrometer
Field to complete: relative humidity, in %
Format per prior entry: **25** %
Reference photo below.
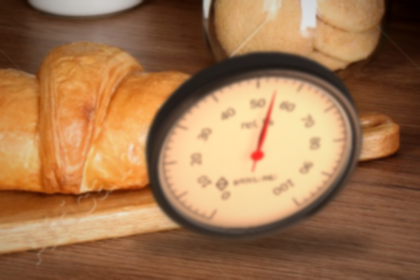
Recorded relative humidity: **54** %
